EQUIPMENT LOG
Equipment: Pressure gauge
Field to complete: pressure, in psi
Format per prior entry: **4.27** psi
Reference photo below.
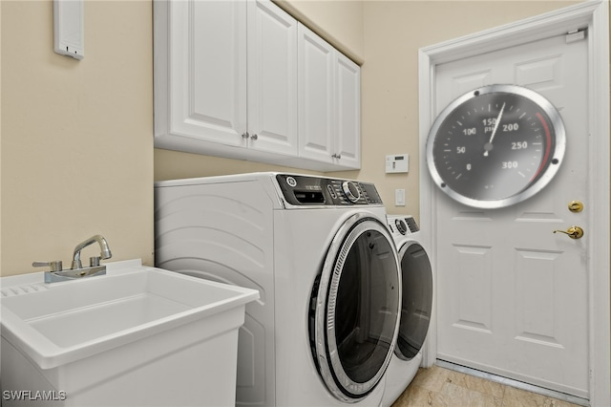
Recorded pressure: **170** psi
